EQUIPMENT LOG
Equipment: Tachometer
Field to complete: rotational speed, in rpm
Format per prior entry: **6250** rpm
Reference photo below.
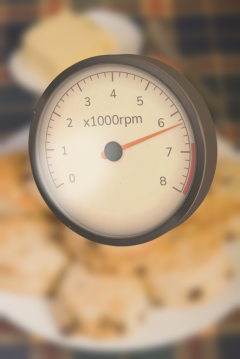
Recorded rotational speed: **6300** rpm
